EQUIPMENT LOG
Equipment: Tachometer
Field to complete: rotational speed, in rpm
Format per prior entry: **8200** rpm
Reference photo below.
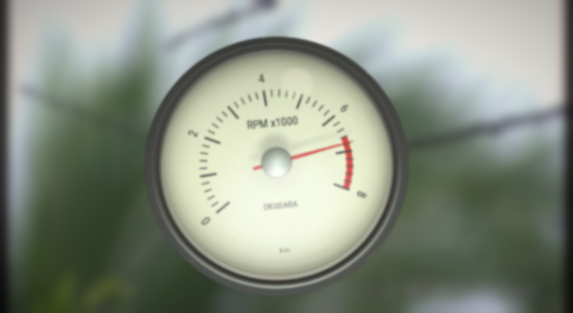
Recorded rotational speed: **6800** rpm
